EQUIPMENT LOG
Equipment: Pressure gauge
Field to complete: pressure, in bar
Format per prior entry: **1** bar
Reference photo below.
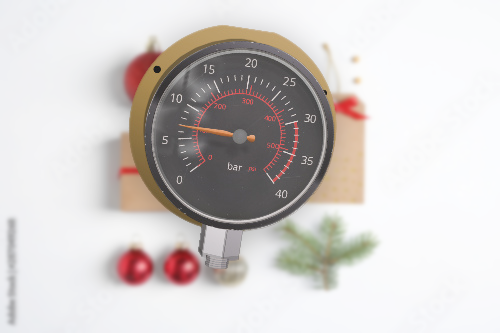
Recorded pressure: **7** bar
